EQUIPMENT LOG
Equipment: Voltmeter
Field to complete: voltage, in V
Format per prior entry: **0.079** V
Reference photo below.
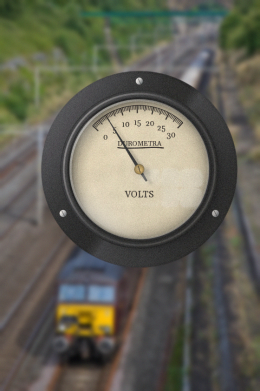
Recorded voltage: **5** V
